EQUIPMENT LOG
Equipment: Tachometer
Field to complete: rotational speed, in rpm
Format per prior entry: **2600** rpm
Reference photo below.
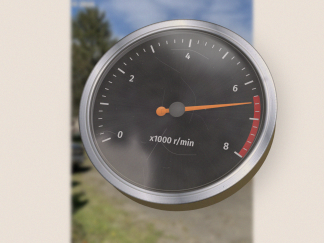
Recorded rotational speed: **6600** rpm
